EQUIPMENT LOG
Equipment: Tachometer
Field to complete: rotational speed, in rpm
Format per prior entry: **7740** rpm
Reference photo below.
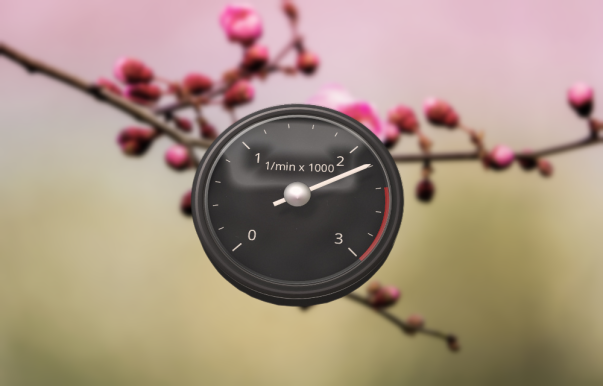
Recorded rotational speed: **2200** rpm
